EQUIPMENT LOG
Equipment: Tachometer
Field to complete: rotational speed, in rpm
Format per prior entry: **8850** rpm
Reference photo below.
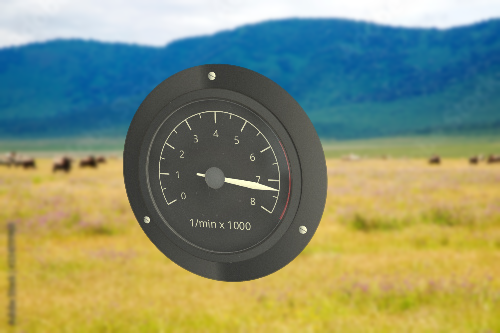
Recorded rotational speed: **7250** rpm
